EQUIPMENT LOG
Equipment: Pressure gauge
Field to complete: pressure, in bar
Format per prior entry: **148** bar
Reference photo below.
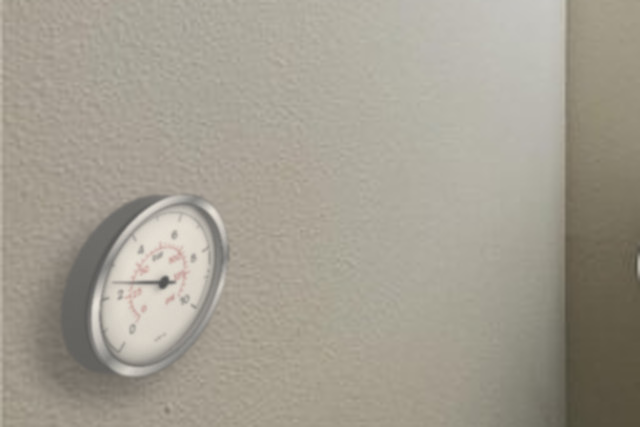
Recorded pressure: **2.5** bar
